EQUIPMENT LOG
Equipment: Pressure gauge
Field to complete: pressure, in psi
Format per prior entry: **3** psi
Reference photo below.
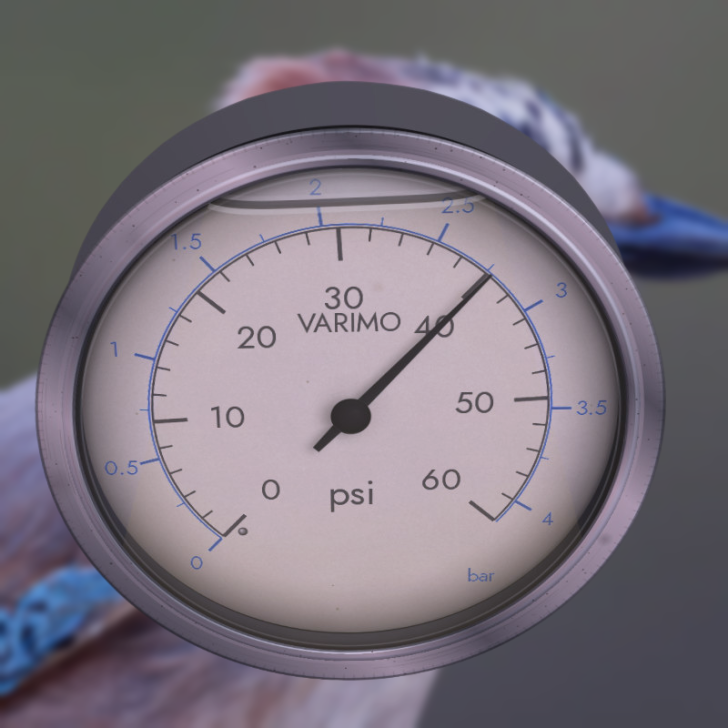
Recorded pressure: **40** psi
